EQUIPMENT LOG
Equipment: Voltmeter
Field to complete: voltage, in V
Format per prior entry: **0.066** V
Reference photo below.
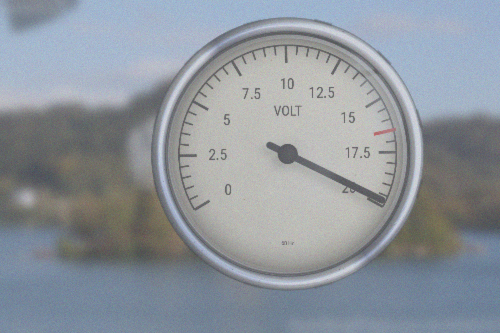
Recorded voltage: **19.75** V
